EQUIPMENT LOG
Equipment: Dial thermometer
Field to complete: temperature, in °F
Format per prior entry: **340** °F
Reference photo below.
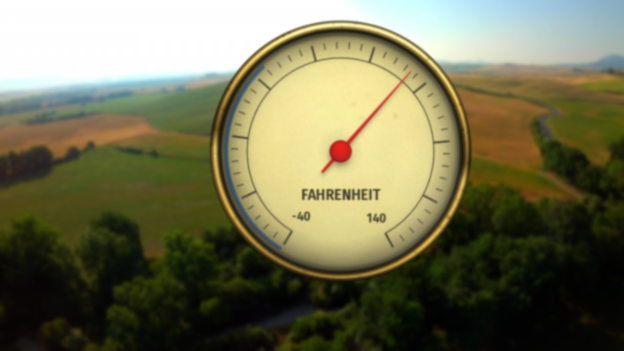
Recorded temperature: **74** °F
